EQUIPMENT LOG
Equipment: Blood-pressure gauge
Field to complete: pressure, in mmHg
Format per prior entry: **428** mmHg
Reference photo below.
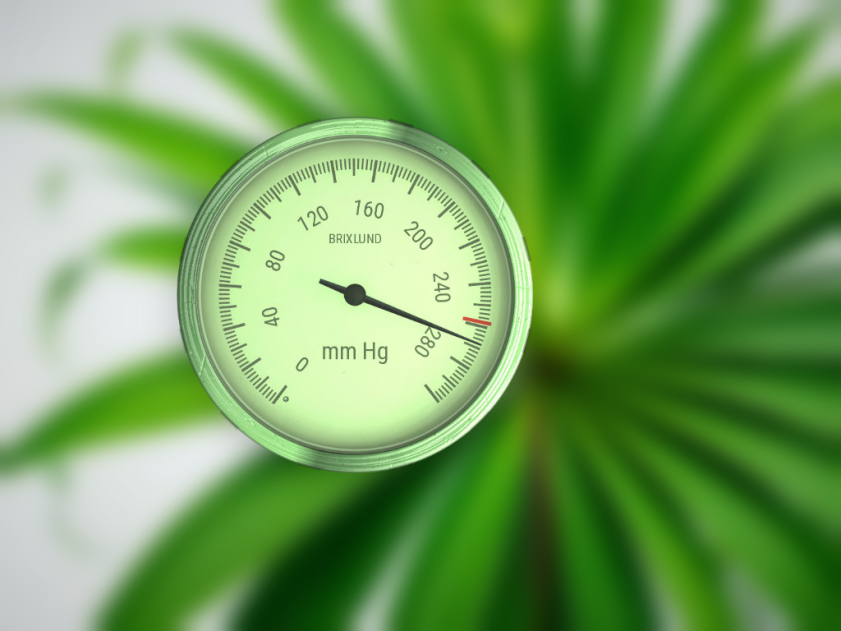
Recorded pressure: **268** mmHg
